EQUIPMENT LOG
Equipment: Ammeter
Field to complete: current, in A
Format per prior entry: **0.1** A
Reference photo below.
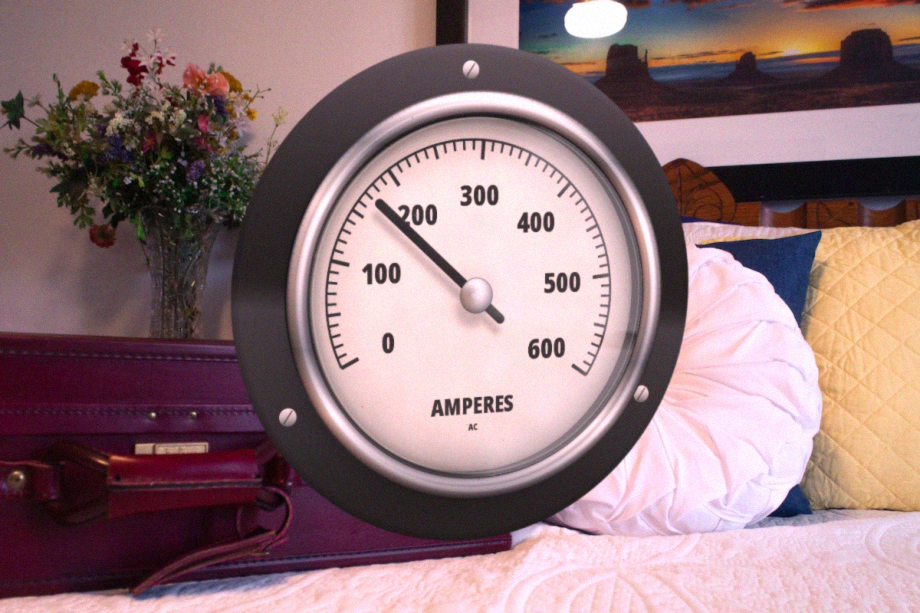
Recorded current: **170** A
